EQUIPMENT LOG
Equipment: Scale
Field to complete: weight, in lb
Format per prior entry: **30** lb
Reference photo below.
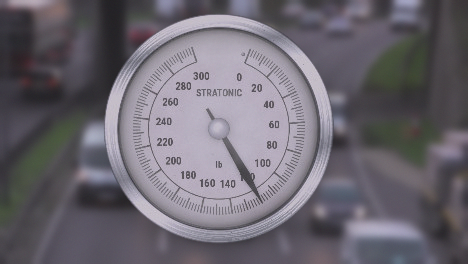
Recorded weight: **120** lb
